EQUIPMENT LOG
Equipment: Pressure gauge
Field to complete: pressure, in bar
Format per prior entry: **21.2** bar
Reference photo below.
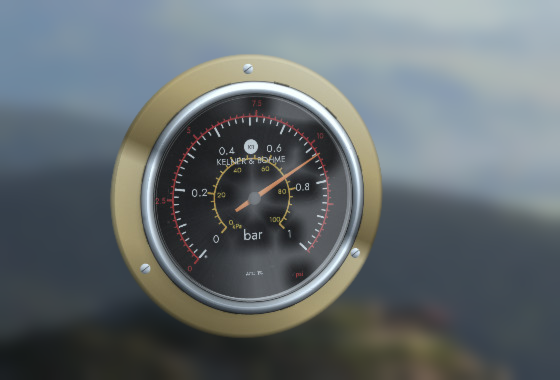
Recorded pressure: **0.72** bar
